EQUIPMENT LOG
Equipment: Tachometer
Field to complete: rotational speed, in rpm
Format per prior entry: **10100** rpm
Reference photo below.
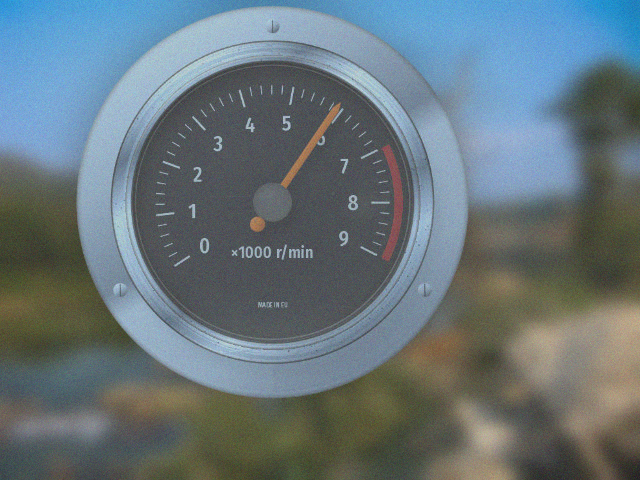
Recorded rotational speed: **5900** rpm
